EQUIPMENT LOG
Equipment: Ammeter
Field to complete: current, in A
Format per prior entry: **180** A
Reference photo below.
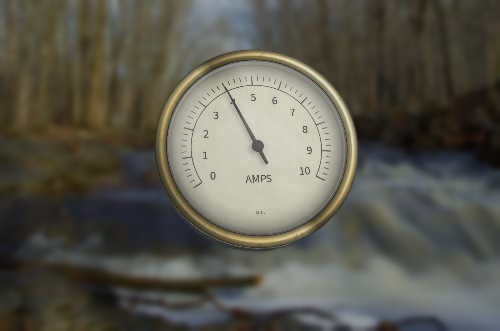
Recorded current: **4** A
